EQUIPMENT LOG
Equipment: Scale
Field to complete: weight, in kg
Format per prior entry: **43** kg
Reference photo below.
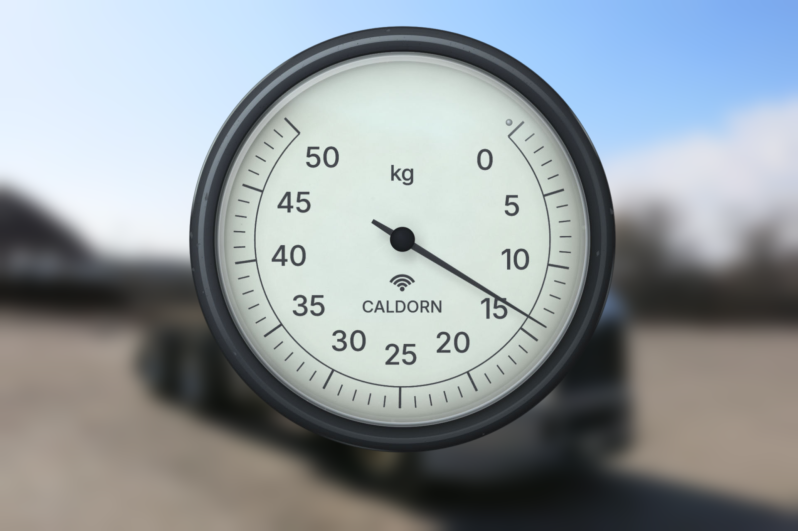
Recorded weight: **14** kg
